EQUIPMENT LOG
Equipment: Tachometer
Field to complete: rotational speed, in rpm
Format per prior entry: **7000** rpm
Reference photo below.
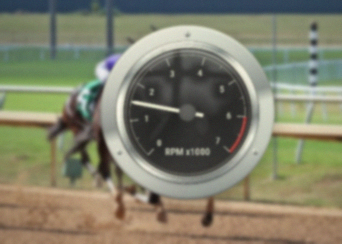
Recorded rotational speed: **1500** rpm
